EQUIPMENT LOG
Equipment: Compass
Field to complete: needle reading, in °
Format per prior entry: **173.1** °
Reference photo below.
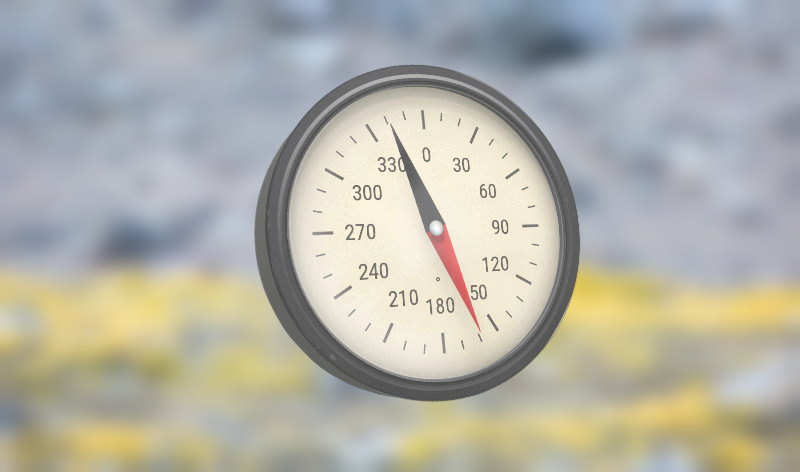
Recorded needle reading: **160** °
